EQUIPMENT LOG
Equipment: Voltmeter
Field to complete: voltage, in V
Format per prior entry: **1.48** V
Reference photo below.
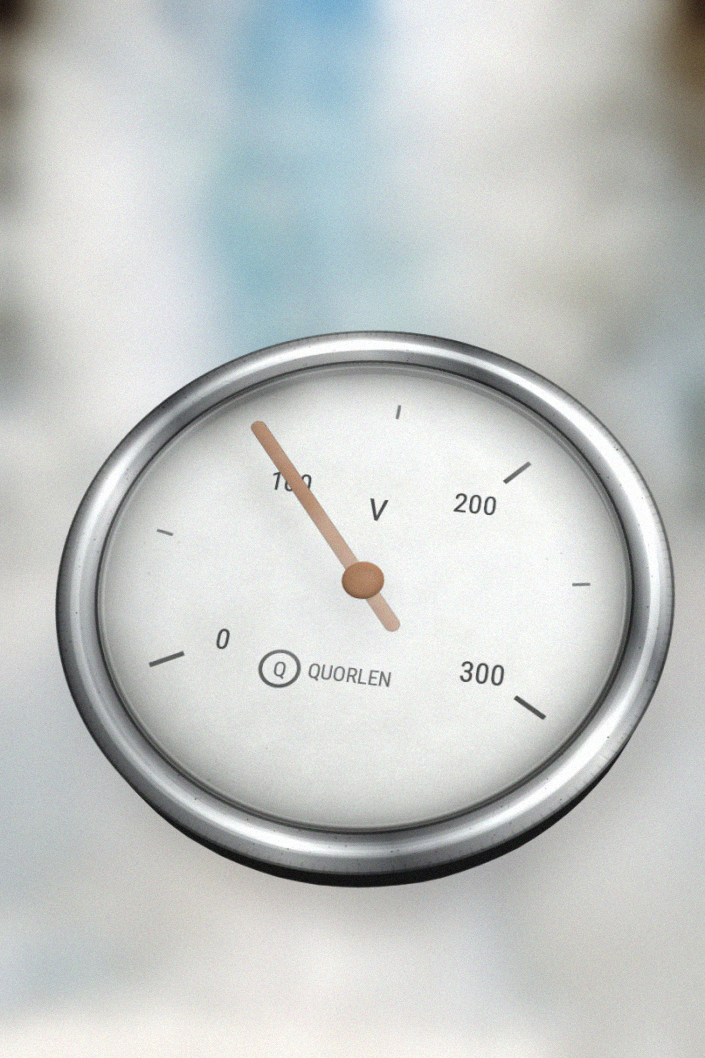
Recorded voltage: **100** V
